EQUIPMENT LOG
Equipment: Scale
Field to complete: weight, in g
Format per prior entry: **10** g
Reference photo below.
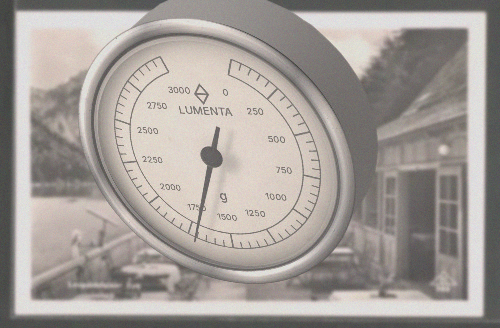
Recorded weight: **1700** g
